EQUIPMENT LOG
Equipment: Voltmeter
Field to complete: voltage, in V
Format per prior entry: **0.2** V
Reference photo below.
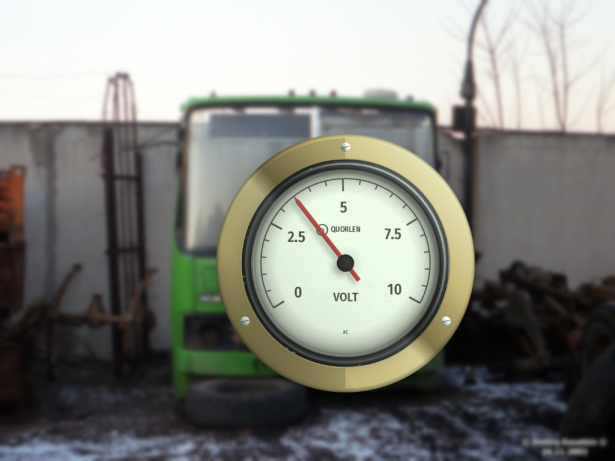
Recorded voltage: **3.5** V
